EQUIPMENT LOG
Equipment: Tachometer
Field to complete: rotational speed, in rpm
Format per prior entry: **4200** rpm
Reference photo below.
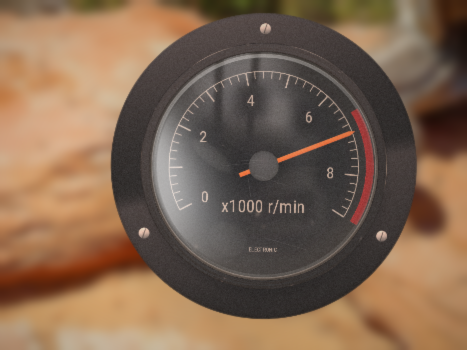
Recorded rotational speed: **7000** rpm
